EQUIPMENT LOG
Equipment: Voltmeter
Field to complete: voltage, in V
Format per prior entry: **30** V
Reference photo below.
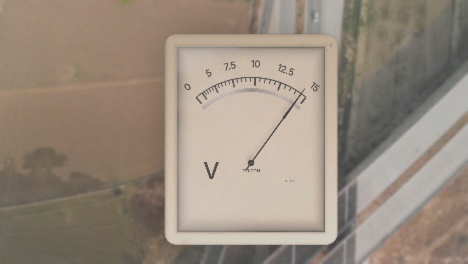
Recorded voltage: **14.5** V
